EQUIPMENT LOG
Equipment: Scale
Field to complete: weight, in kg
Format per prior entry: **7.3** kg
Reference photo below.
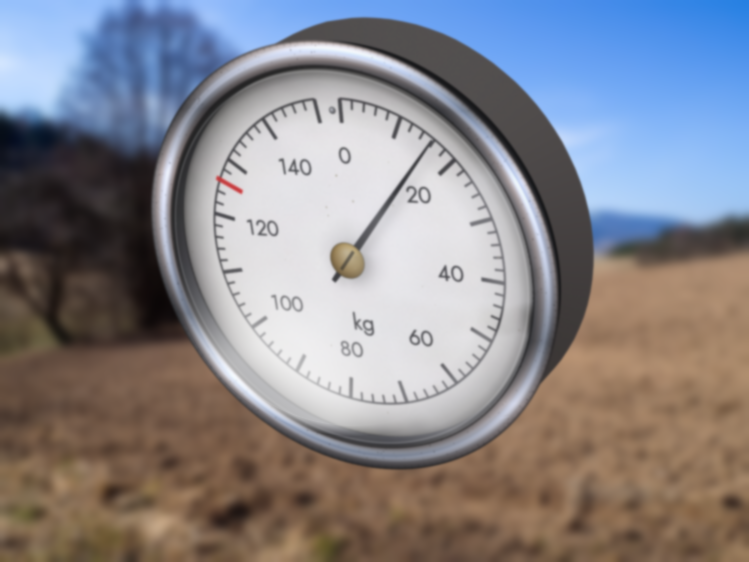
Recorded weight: **16** kg
